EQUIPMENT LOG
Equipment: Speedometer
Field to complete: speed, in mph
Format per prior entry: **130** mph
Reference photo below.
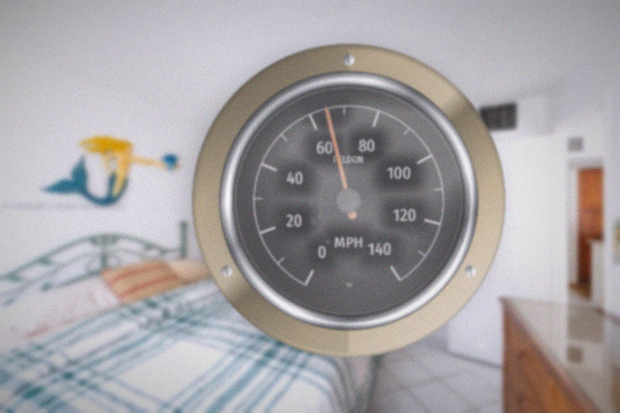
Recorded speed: **65** mph
